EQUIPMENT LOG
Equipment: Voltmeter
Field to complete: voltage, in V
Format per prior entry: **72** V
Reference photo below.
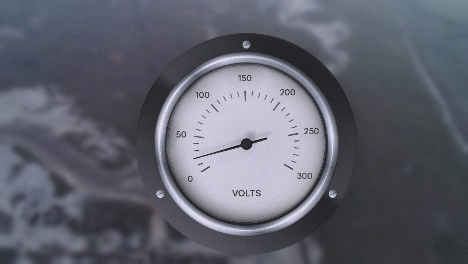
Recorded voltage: **20** V
